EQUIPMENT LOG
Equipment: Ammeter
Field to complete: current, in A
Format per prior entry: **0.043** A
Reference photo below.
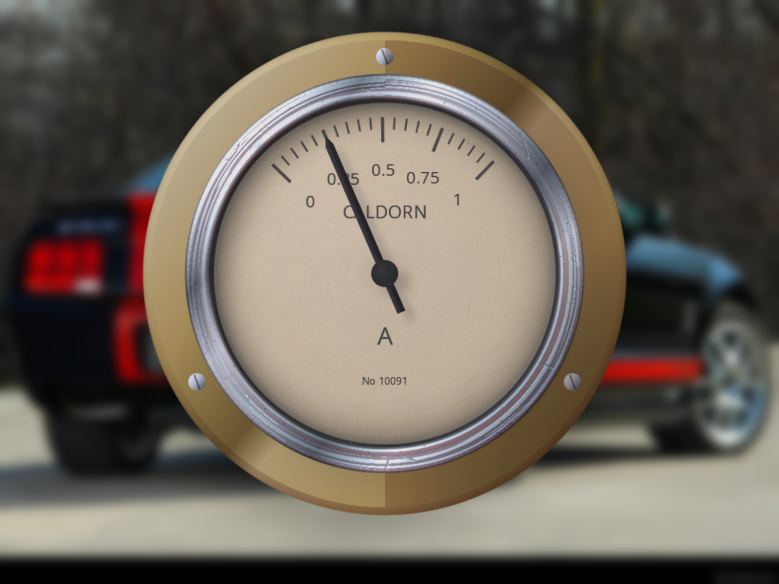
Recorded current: **0.25** A
